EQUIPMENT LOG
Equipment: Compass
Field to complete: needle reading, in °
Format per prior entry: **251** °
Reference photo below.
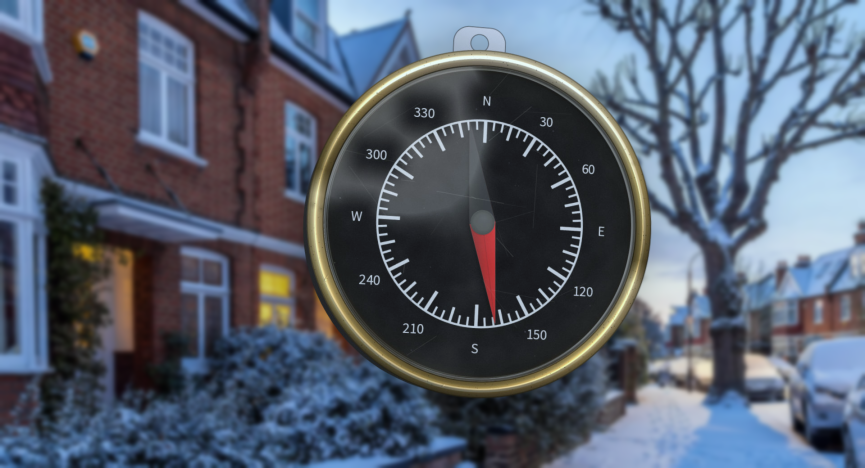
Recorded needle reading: **170** °
